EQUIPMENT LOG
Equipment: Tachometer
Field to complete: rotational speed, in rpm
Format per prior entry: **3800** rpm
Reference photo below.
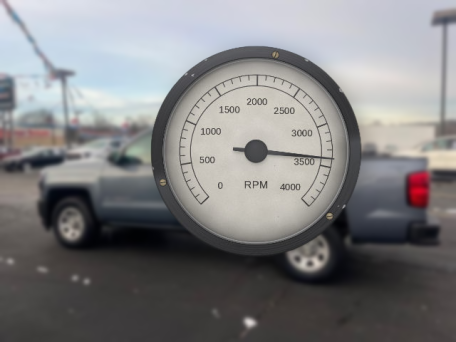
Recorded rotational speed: **3400** rpm
